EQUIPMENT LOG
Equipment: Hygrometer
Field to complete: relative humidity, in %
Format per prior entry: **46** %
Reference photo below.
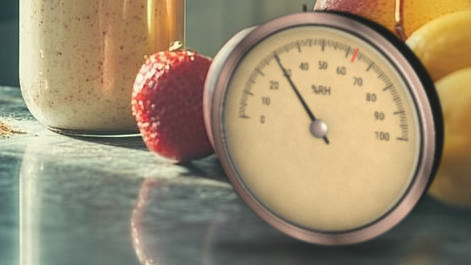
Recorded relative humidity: **30** %
